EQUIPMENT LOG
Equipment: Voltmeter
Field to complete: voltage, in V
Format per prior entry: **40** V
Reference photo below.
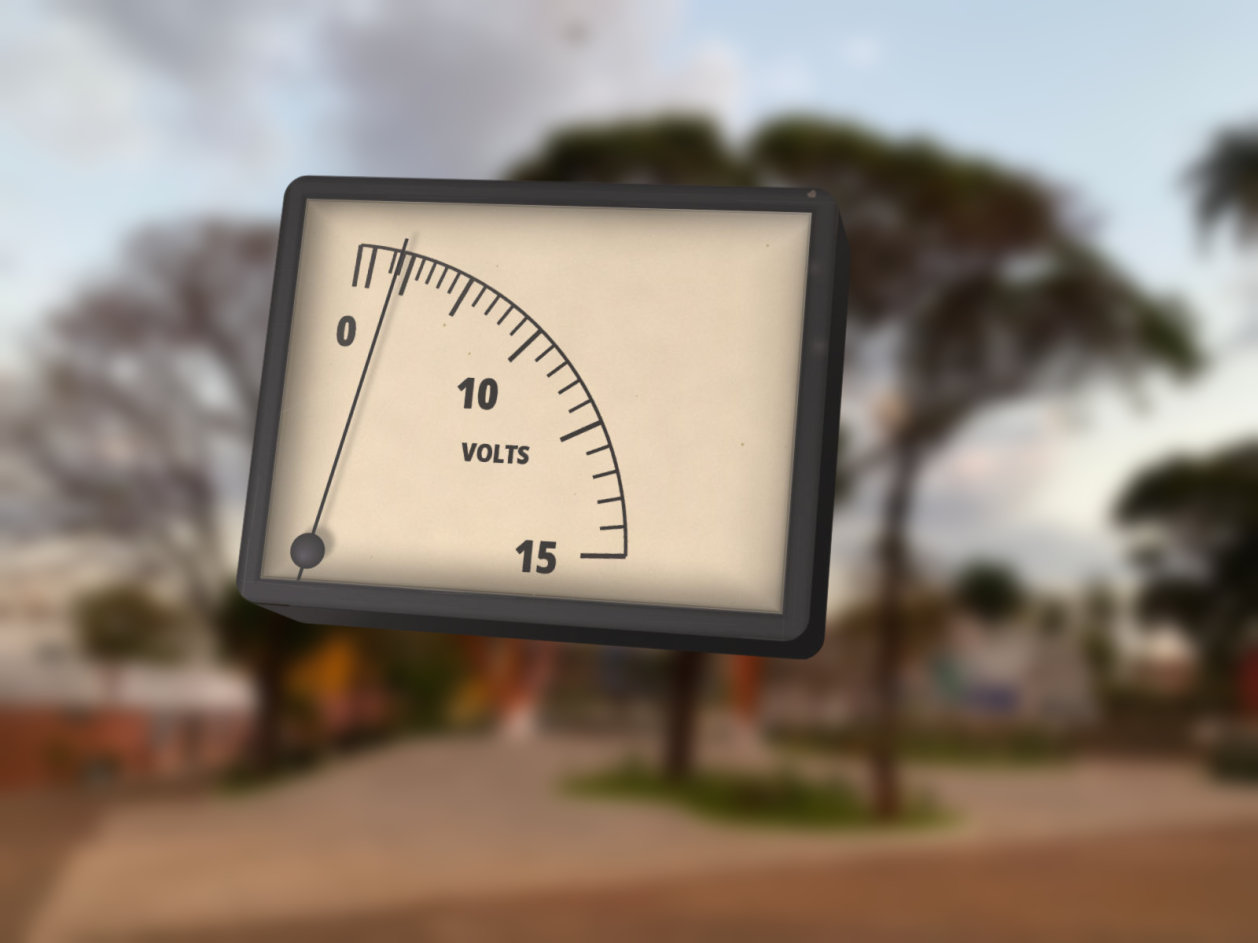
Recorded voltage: **4.5** V
